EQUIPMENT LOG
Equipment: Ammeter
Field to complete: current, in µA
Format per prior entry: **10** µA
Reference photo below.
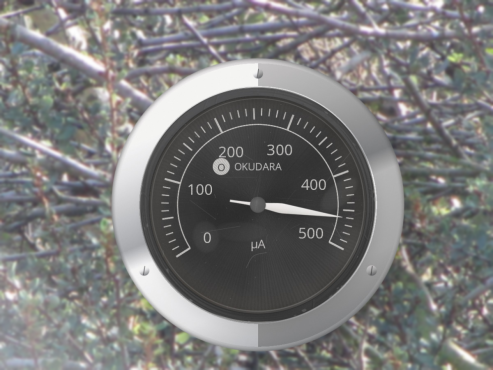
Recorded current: **460** µA
